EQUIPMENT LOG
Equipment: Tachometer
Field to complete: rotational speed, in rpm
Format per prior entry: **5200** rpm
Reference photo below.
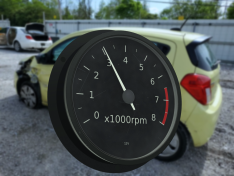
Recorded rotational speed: **3000** rpm
